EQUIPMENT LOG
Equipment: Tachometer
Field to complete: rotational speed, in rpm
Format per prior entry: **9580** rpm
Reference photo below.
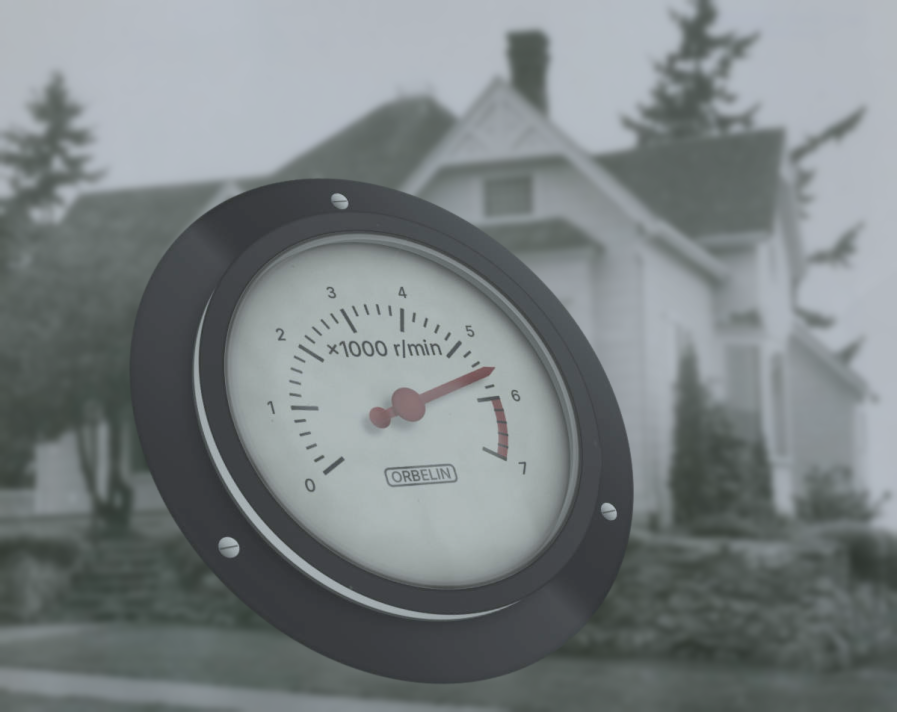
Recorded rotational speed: **5600** rpm
